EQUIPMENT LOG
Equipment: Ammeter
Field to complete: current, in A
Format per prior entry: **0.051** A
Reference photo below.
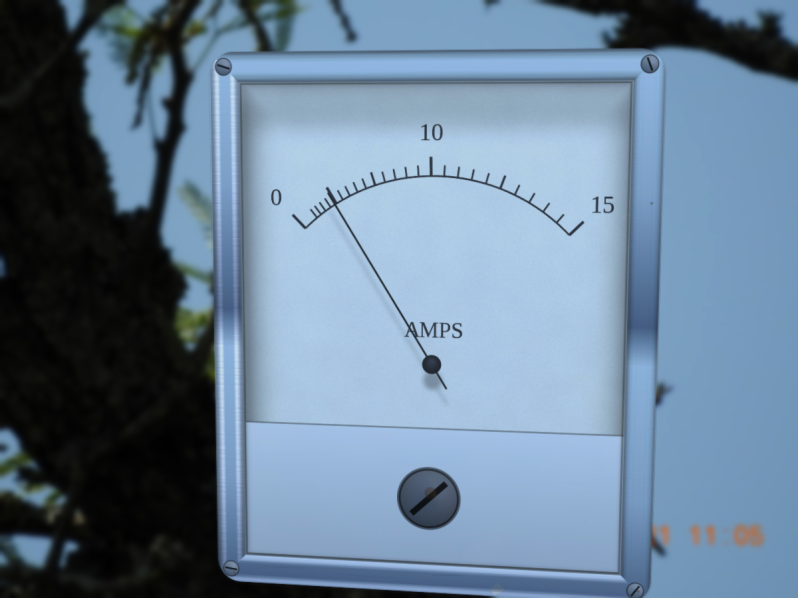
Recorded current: **5** A
